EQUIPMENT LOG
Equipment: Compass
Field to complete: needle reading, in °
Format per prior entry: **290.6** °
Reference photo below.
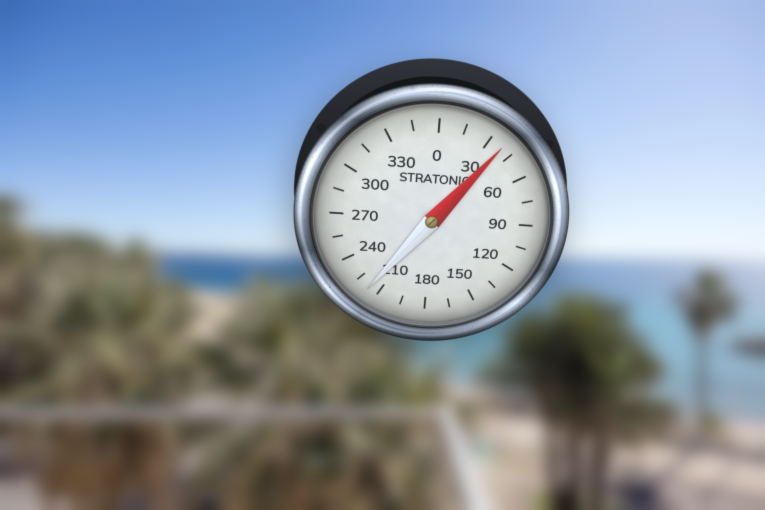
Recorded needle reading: **37.5** °
